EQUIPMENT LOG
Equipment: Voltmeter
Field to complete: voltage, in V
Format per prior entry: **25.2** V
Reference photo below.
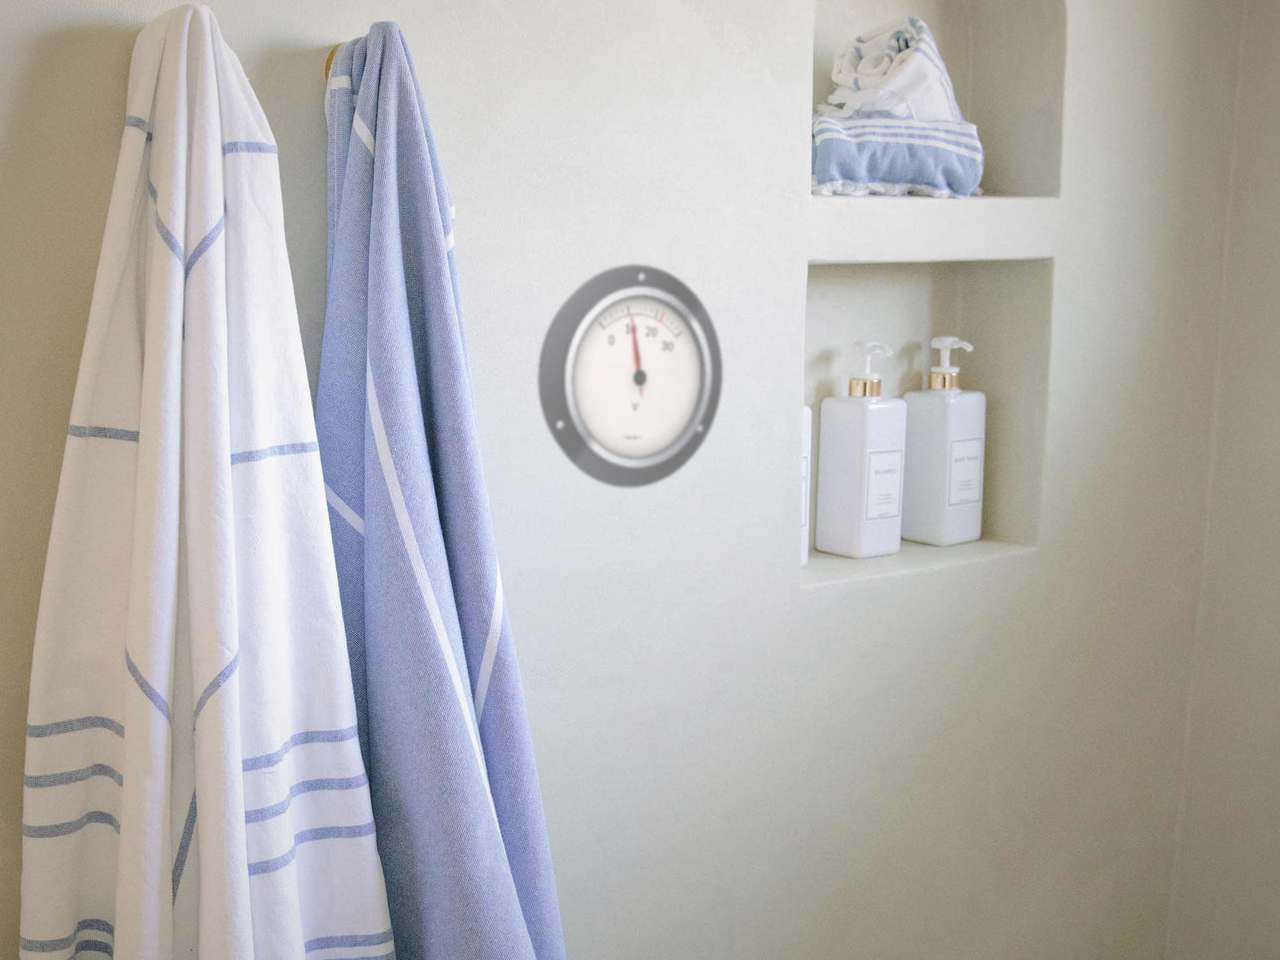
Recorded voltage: **10** V
